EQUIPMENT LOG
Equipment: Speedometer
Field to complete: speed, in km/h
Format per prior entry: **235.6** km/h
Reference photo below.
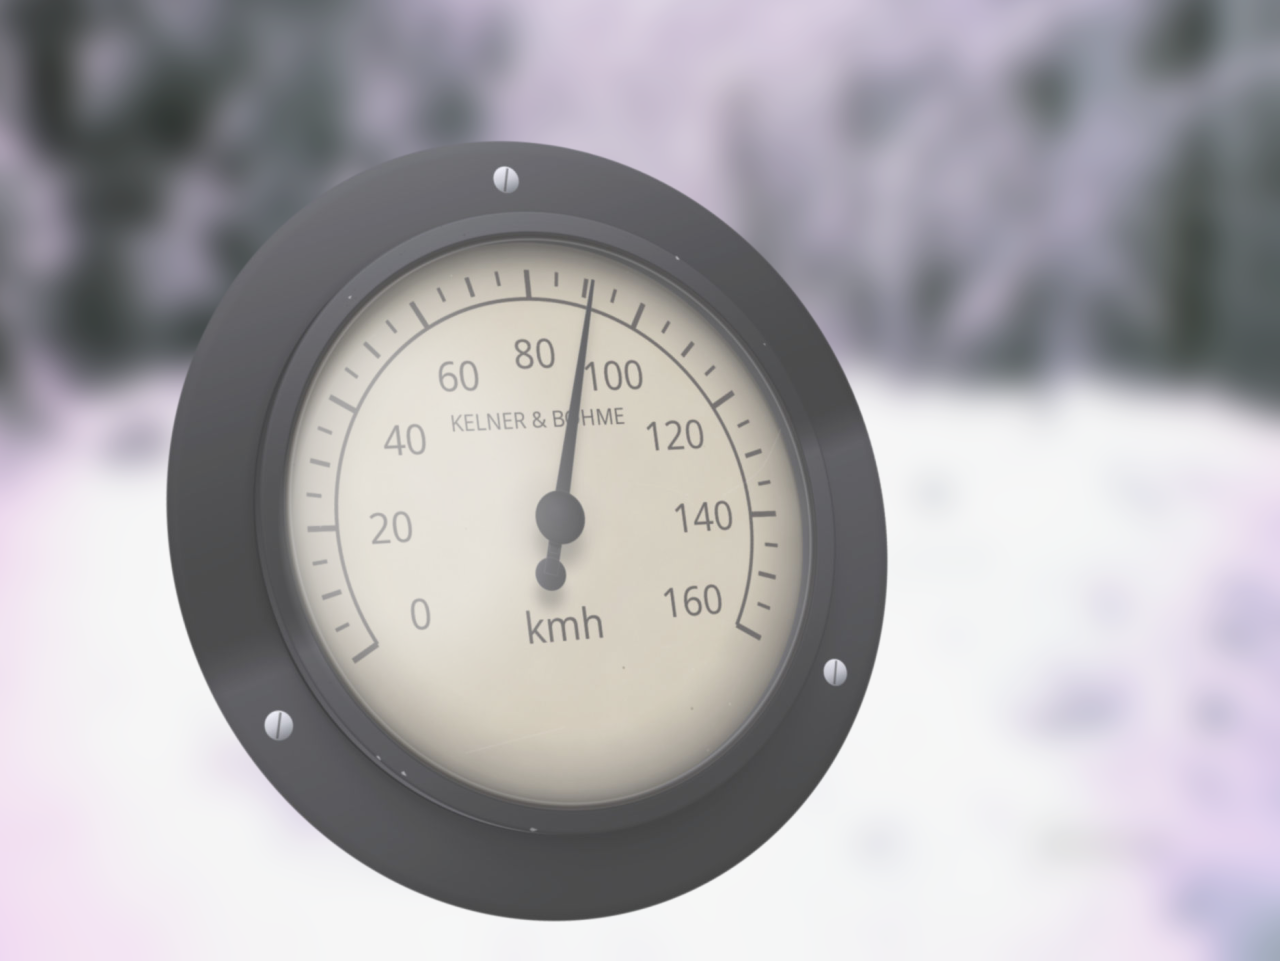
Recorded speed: **90** km/h
